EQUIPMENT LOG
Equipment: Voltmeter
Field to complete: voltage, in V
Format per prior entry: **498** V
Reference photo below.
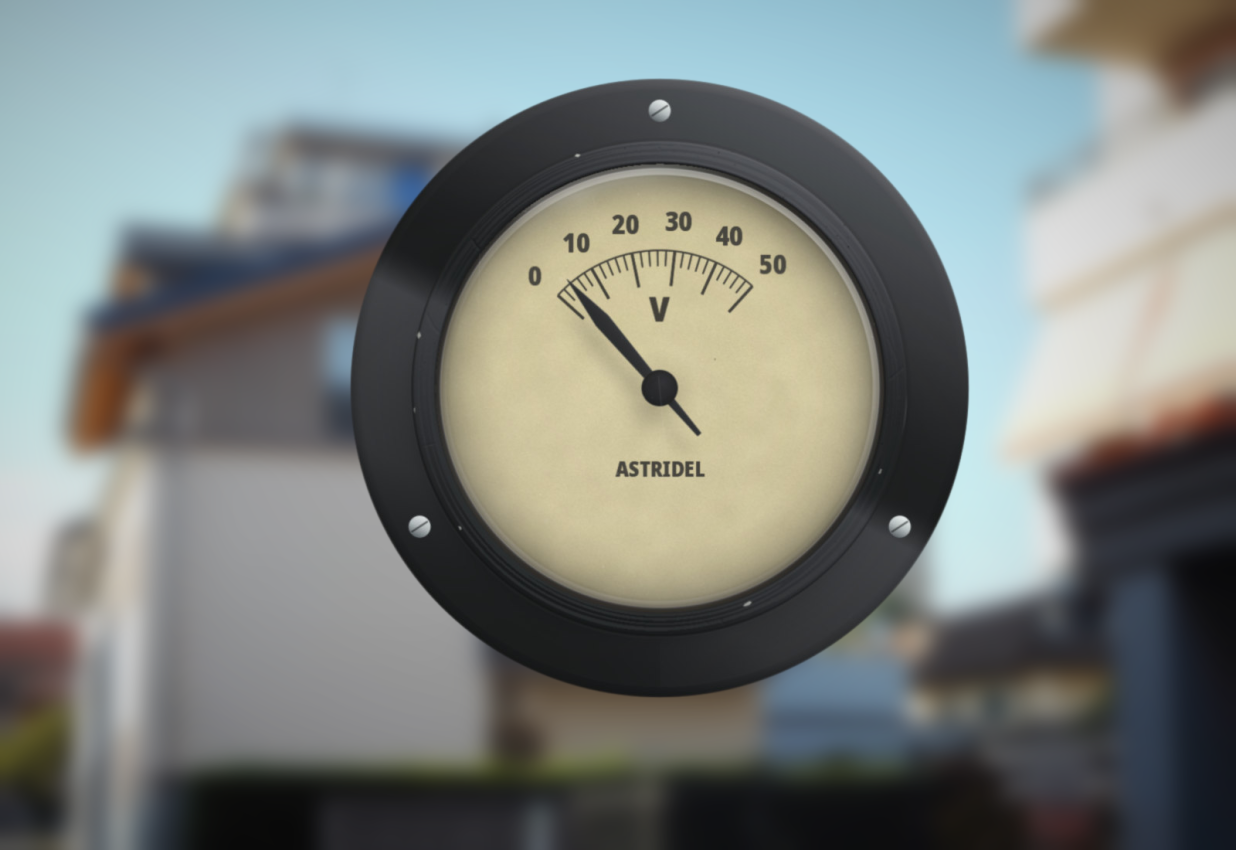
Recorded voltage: **4** V
